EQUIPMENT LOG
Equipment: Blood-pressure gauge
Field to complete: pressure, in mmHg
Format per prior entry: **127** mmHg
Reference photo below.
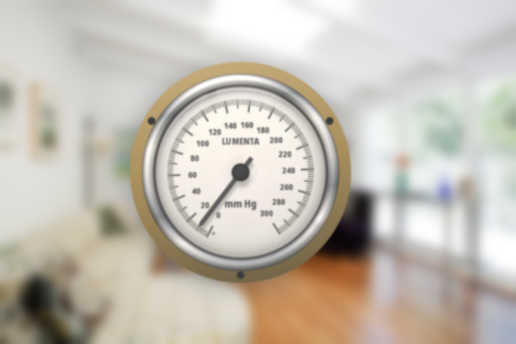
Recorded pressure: **10** mmHg
